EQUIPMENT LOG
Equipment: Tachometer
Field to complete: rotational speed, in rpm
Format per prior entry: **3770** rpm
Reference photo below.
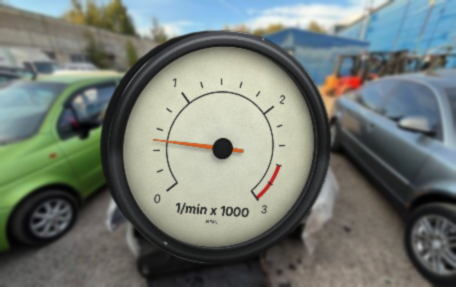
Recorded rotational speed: **500** rpm
